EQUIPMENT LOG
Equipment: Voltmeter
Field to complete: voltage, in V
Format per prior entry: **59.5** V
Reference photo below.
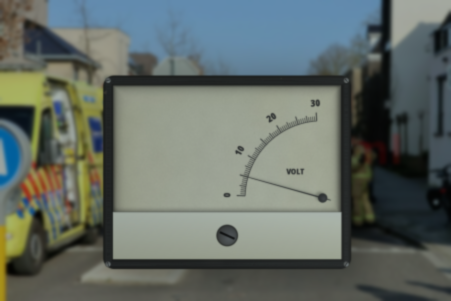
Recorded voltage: **5** V
